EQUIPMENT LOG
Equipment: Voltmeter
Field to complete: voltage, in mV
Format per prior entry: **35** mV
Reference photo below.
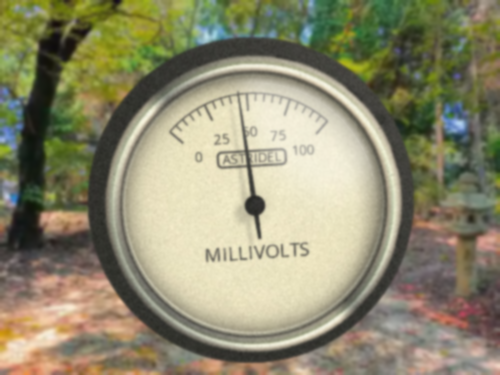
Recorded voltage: **45** mV
